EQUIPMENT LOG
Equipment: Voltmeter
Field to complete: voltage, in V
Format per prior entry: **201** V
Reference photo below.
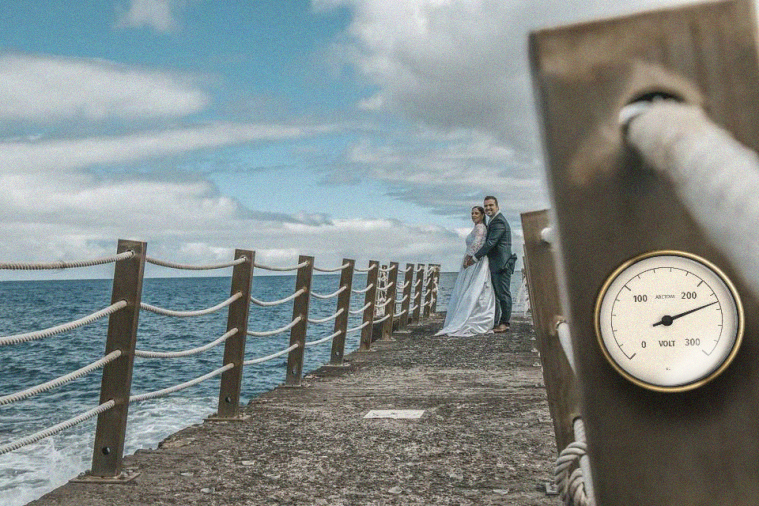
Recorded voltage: **230** V
